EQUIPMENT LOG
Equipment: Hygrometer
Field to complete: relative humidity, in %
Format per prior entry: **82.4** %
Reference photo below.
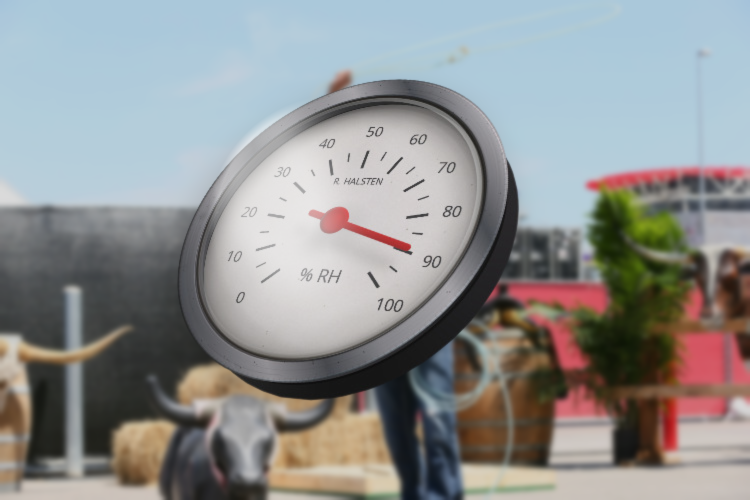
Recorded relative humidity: **90** %
